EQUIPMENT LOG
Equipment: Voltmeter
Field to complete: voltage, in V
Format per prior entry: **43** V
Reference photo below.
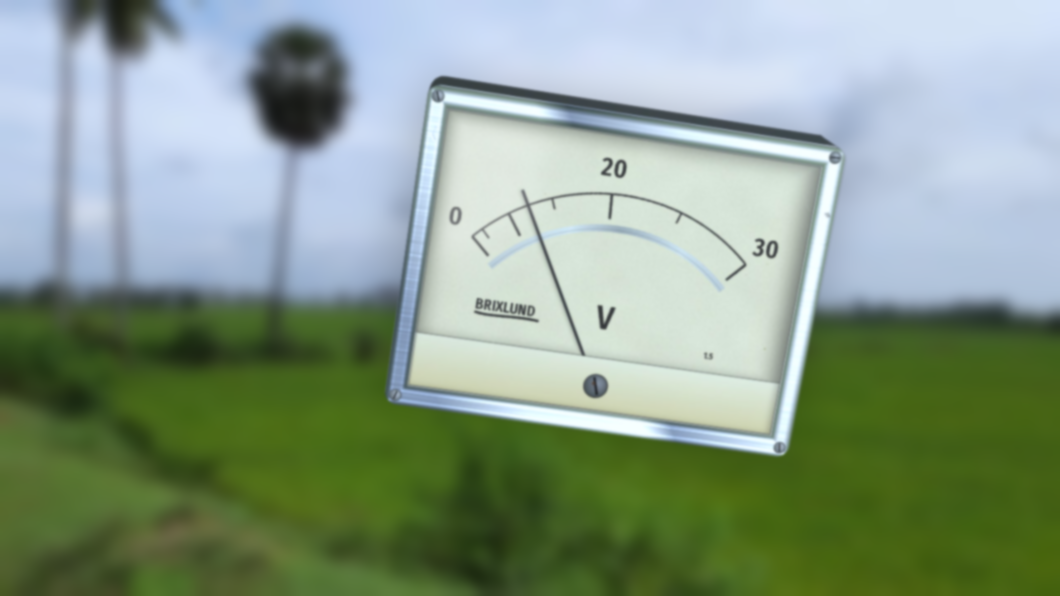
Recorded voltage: **12.5** V
